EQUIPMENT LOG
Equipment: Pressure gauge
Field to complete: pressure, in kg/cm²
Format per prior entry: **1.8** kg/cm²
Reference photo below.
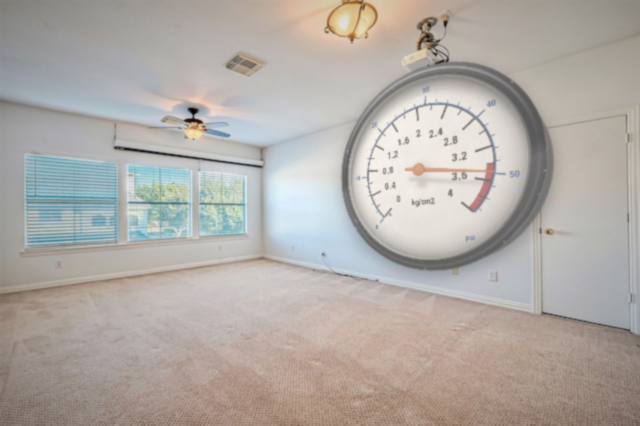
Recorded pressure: **3.5** kg/cm²
